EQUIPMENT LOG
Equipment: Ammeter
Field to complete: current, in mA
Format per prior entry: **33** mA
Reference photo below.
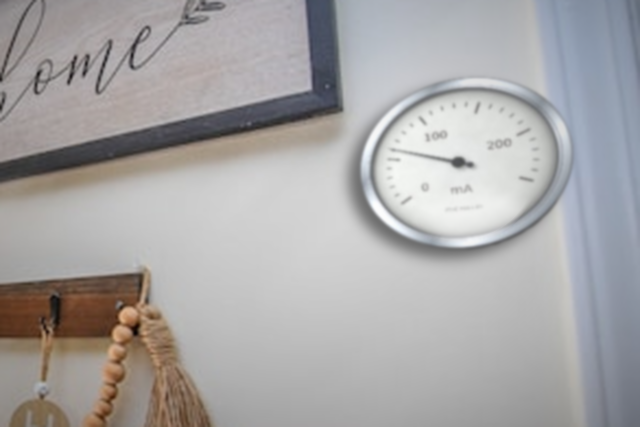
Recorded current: **60** mA
